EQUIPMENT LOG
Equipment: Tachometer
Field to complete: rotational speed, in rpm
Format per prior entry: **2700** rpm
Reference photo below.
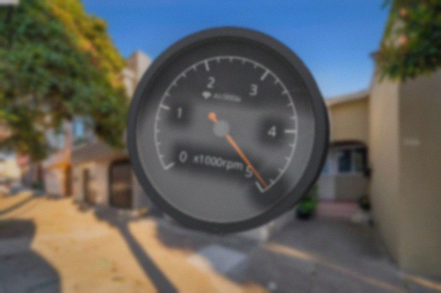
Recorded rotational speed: **4900** rpm
